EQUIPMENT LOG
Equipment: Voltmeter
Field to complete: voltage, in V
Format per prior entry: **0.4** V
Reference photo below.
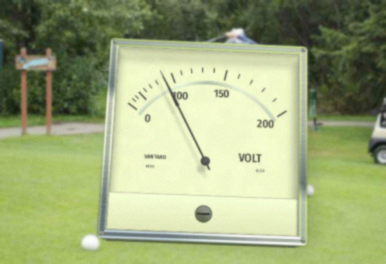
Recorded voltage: **90** V
